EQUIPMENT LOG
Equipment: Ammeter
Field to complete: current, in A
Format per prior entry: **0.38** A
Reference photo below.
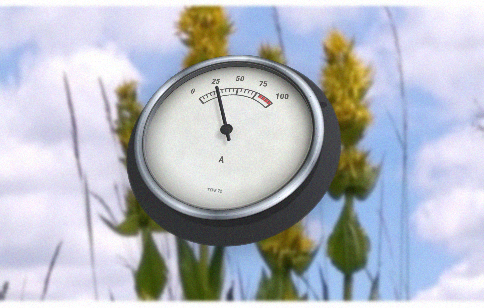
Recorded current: **25** A
